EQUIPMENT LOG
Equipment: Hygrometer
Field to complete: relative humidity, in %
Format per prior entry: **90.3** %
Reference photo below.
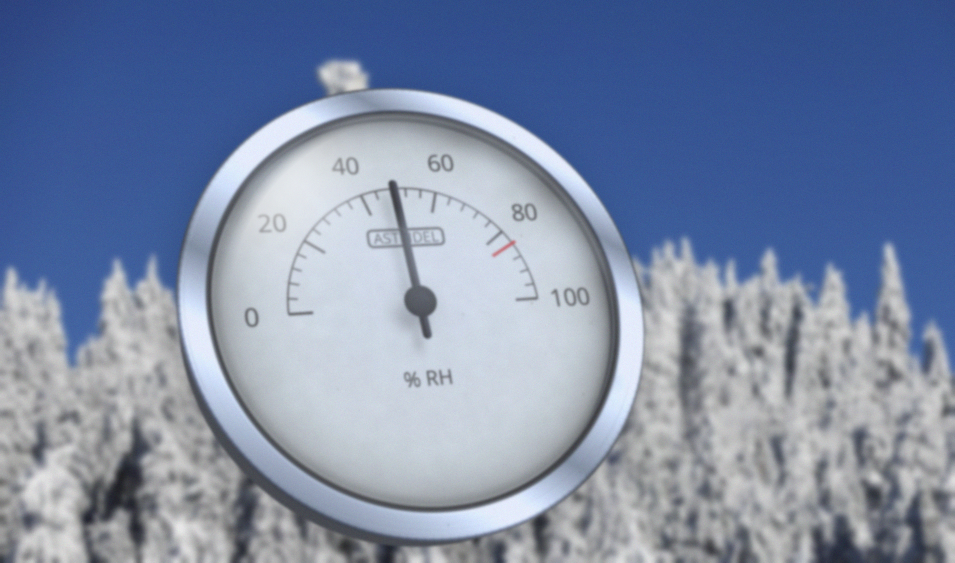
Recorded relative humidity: **48** %
